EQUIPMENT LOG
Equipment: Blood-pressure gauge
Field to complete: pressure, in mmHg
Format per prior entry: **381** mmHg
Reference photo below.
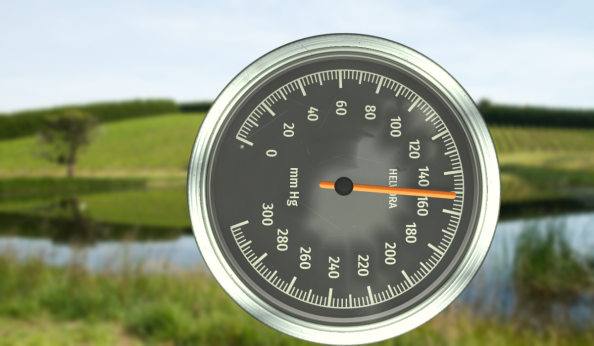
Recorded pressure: **152** mmHg
